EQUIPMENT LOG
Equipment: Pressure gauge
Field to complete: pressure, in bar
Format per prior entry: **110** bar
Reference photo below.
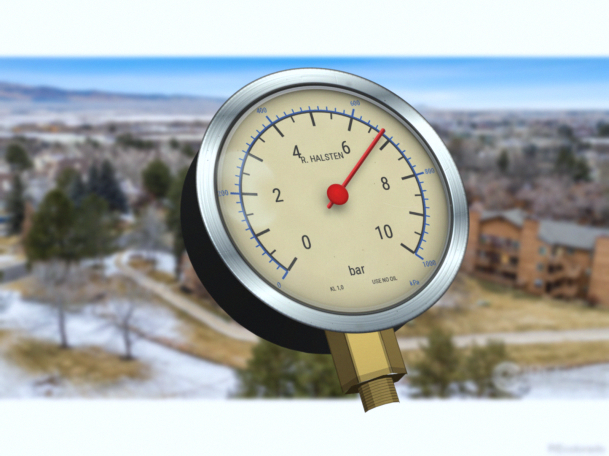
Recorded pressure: **6.75** bar
